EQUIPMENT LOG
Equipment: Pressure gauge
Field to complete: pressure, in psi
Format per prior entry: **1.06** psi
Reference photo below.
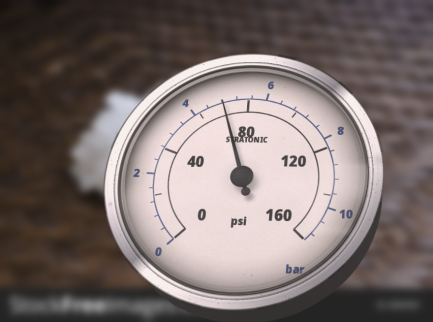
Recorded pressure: **70** psi
